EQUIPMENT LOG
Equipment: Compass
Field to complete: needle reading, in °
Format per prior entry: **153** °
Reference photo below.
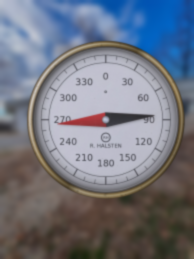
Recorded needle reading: **265** °
